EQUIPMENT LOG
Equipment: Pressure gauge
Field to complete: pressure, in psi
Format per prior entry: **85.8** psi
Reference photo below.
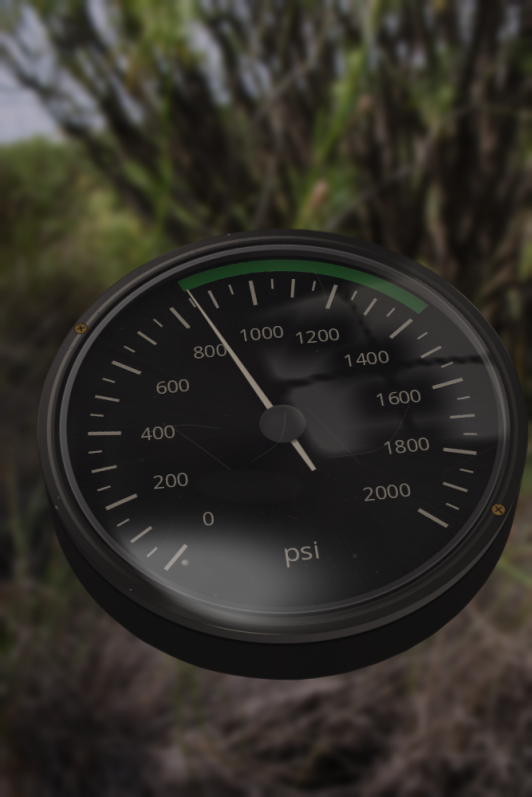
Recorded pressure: **850** psi
